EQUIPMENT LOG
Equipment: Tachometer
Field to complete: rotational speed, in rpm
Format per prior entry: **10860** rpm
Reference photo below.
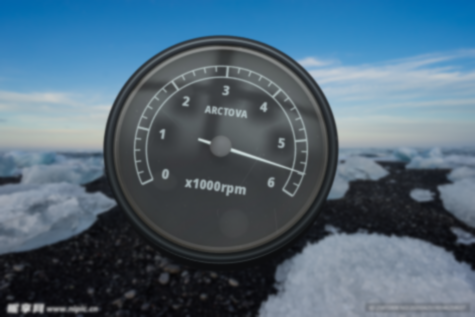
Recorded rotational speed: **5600** rpm
